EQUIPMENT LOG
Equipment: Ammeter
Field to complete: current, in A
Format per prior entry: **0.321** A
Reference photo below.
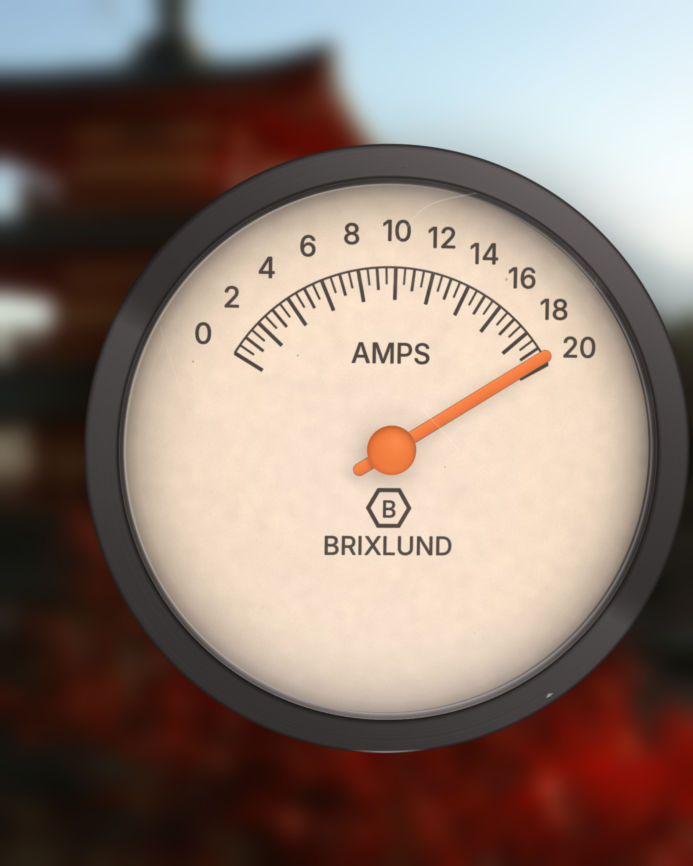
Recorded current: **19.5** A
